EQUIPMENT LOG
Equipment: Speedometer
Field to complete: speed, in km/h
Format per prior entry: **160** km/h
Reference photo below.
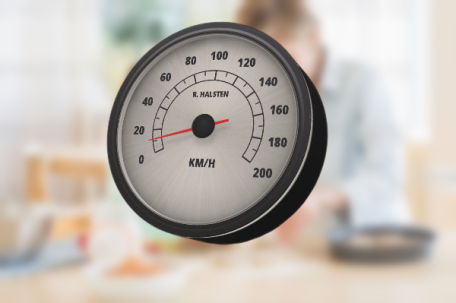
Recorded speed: **10** km/h
